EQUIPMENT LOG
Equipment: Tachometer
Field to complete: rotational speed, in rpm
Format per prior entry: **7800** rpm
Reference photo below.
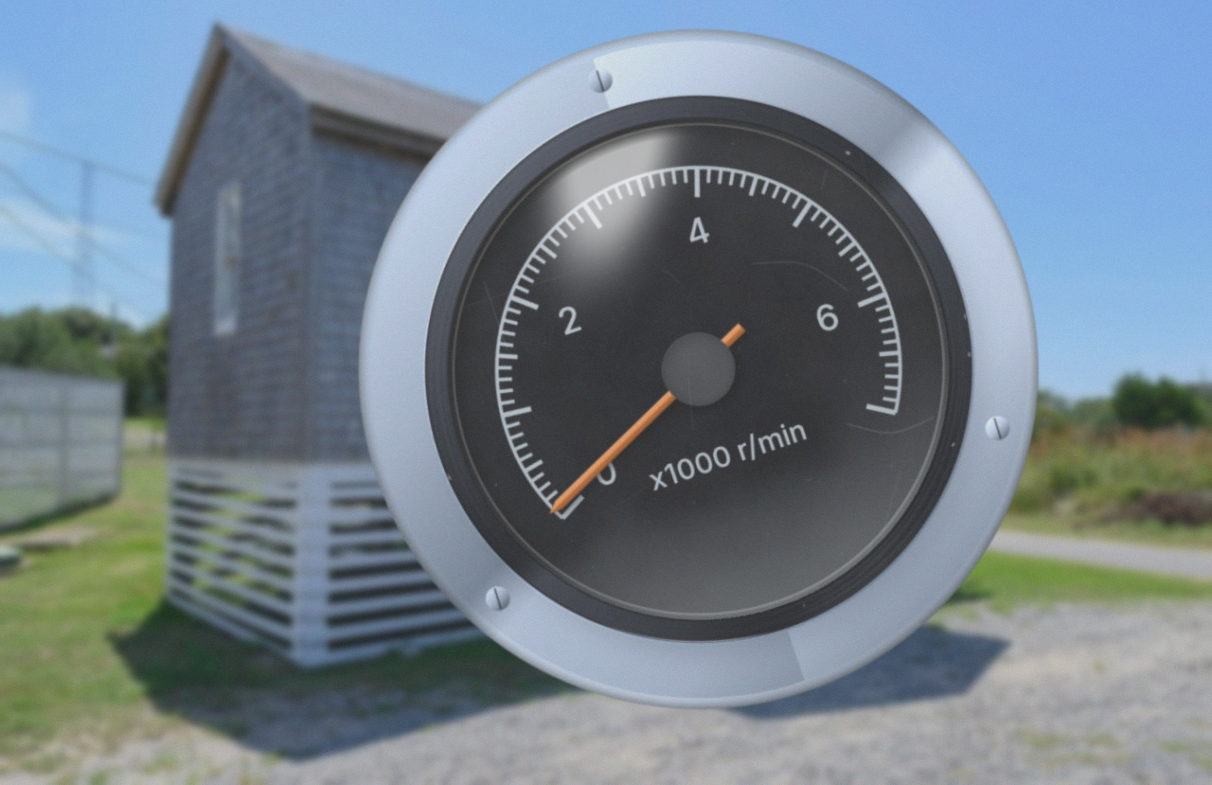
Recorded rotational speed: **100** rpm
